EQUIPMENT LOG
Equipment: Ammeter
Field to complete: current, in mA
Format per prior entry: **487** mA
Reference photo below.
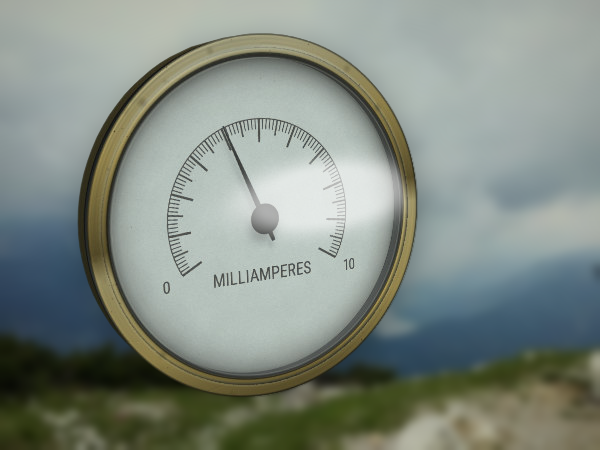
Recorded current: **4** mA
